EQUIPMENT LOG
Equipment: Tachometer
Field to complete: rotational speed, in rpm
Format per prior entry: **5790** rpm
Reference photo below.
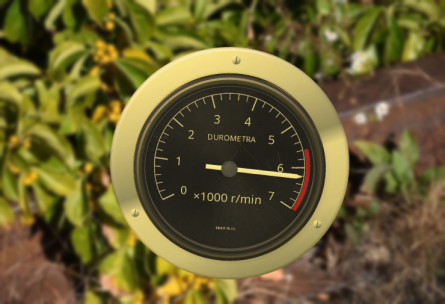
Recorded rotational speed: **6200** rpm
